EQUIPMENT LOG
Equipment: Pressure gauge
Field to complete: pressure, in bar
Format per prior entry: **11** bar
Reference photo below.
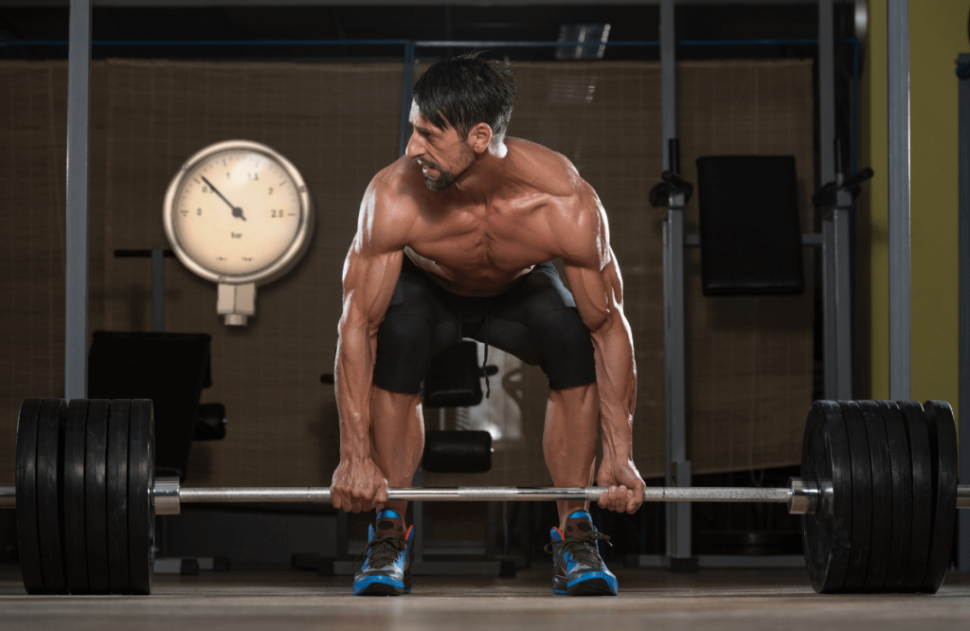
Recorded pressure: **0.6** bar
